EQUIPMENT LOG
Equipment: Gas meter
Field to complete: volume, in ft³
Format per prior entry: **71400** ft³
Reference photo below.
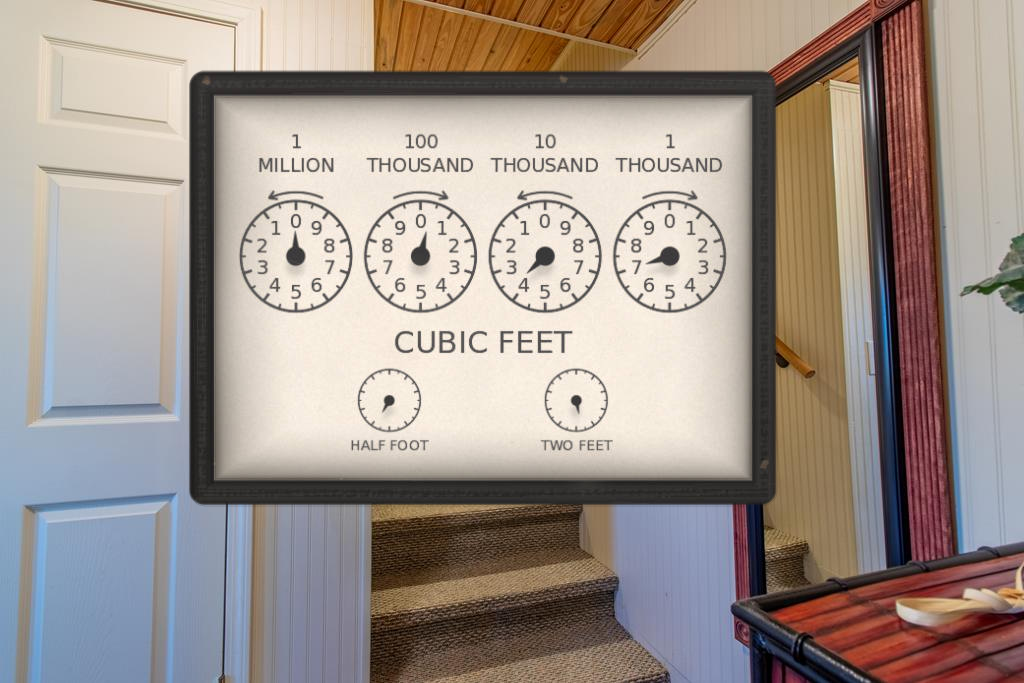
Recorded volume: **3700** ft³
